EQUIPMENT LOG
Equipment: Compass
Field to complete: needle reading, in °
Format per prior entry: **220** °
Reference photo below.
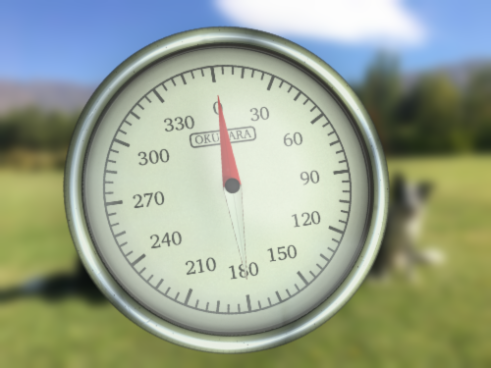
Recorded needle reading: **0** °
